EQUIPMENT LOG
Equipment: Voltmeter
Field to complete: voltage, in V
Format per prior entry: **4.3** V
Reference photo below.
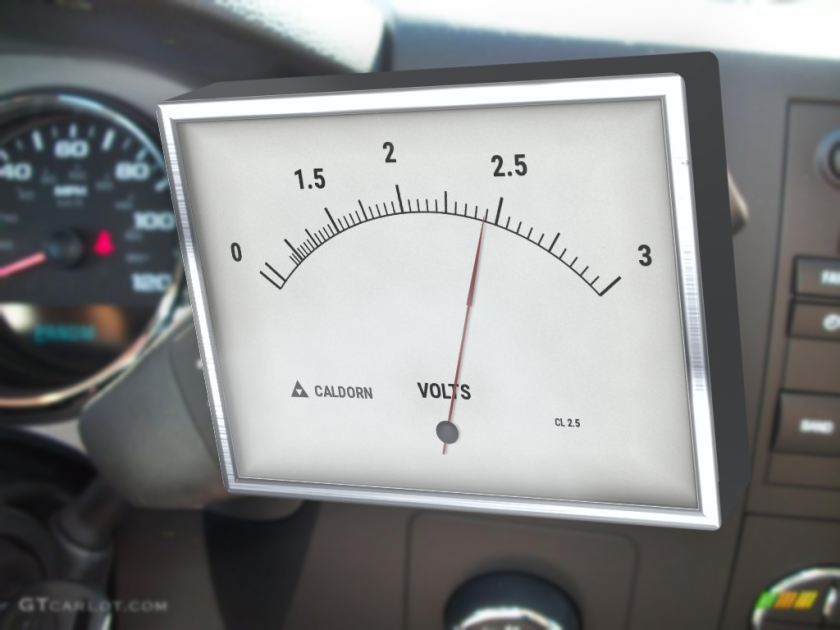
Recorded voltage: **2.45** V
